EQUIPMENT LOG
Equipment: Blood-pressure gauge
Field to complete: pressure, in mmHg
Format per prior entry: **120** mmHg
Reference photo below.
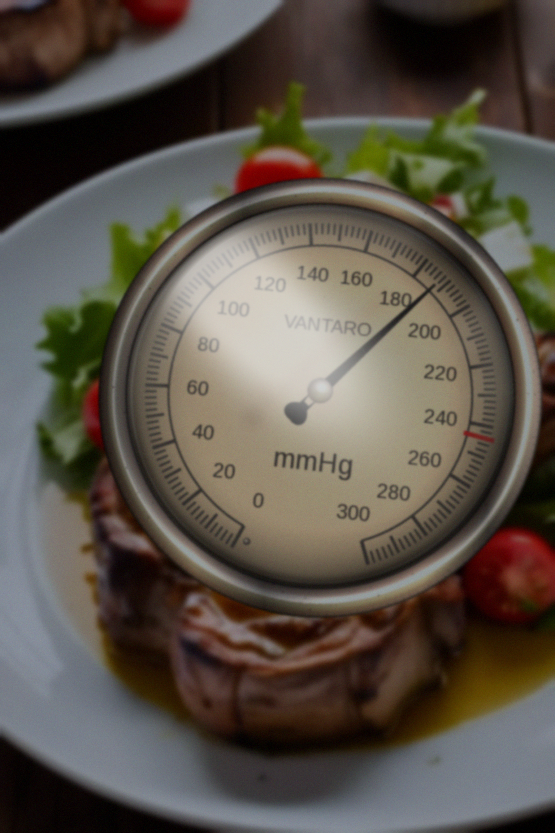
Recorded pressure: **188** mmHg
